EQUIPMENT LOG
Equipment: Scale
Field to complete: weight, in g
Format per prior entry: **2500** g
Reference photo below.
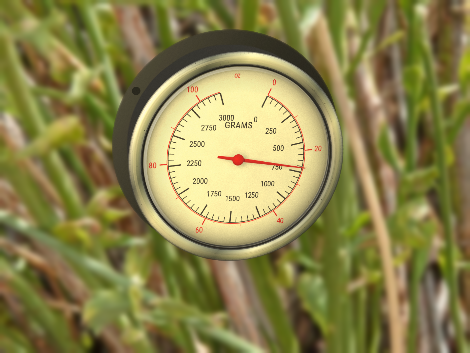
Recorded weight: **700** g
